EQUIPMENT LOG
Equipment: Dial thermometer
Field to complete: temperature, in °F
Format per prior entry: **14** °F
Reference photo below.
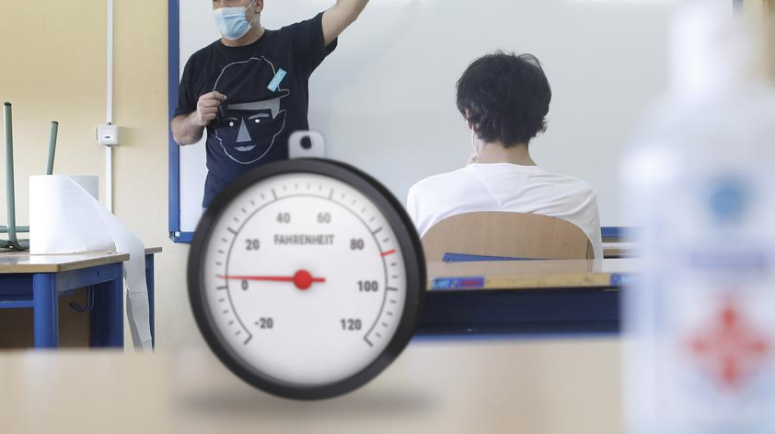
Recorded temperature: **4** °F
